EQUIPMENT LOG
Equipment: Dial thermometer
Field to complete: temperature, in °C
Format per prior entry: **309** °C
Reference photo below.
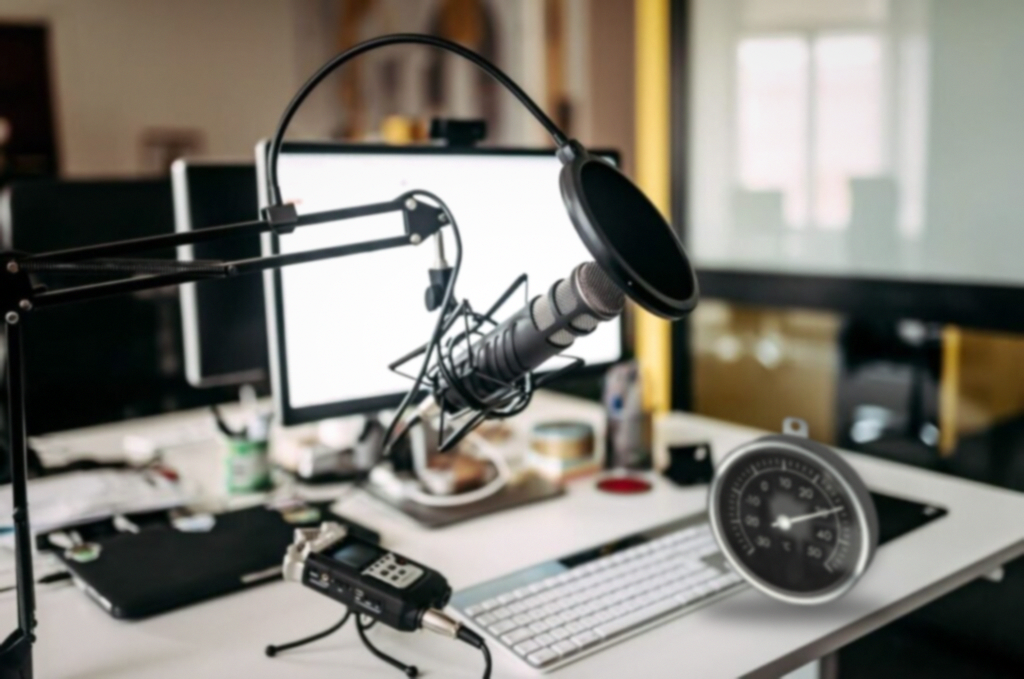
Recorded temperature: **30** °C
